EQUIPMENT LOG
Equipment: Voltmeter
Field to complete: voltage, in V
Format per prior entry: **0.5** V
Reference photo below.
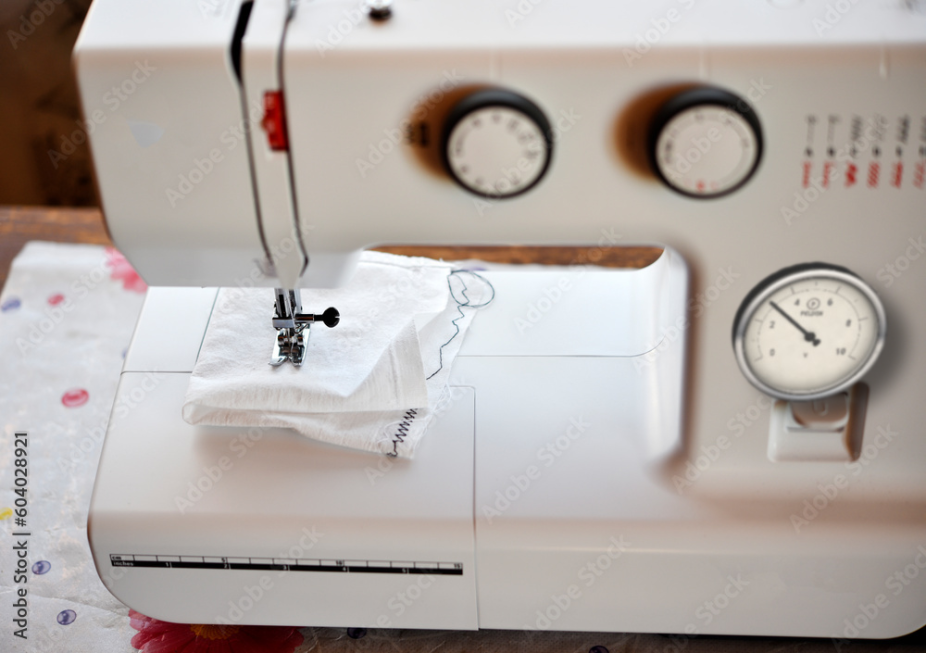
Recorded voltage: **3** V
